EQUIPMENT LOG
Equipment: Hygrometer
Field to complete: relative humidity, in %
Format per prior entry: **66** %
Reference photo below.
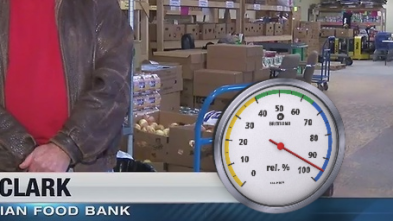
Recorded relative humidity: **95** %
